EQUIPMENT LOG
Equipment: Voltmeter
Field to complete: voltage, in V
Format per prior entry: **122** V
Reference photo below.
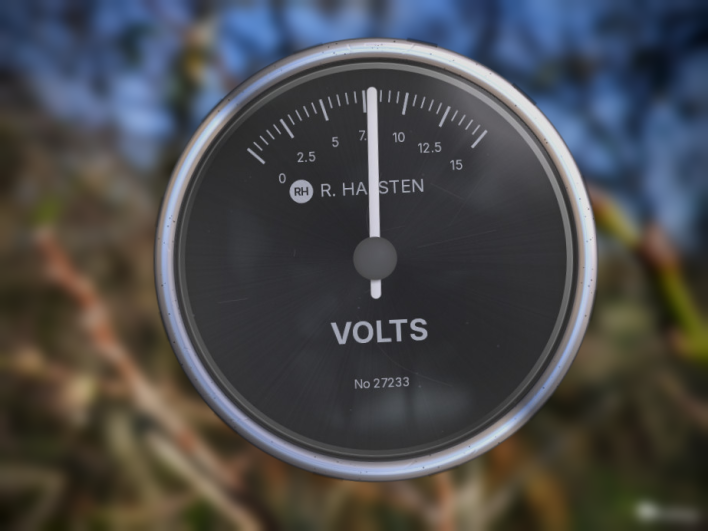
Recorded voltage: **8** V
